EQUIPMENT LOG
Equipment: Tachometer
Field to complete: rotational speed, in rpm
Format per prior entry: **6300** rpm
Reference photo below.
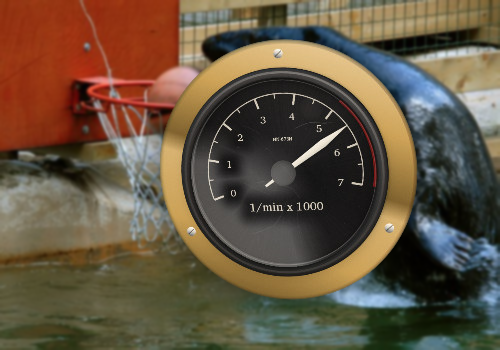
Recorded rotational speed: **5500** rpm
